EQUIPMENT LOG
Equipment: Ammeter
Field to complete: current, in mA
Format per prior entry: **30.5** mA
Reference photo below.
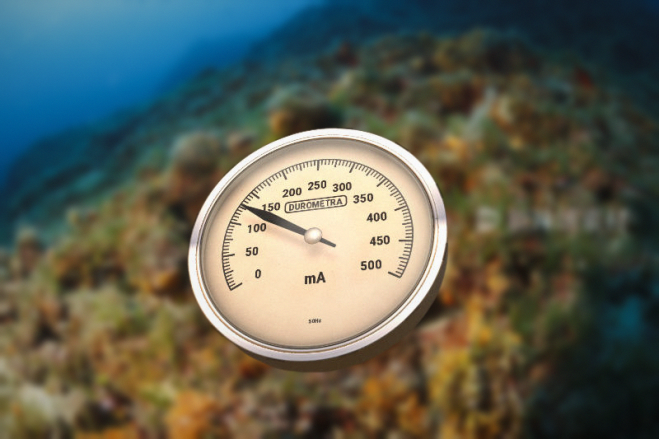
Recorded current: **125** mA
